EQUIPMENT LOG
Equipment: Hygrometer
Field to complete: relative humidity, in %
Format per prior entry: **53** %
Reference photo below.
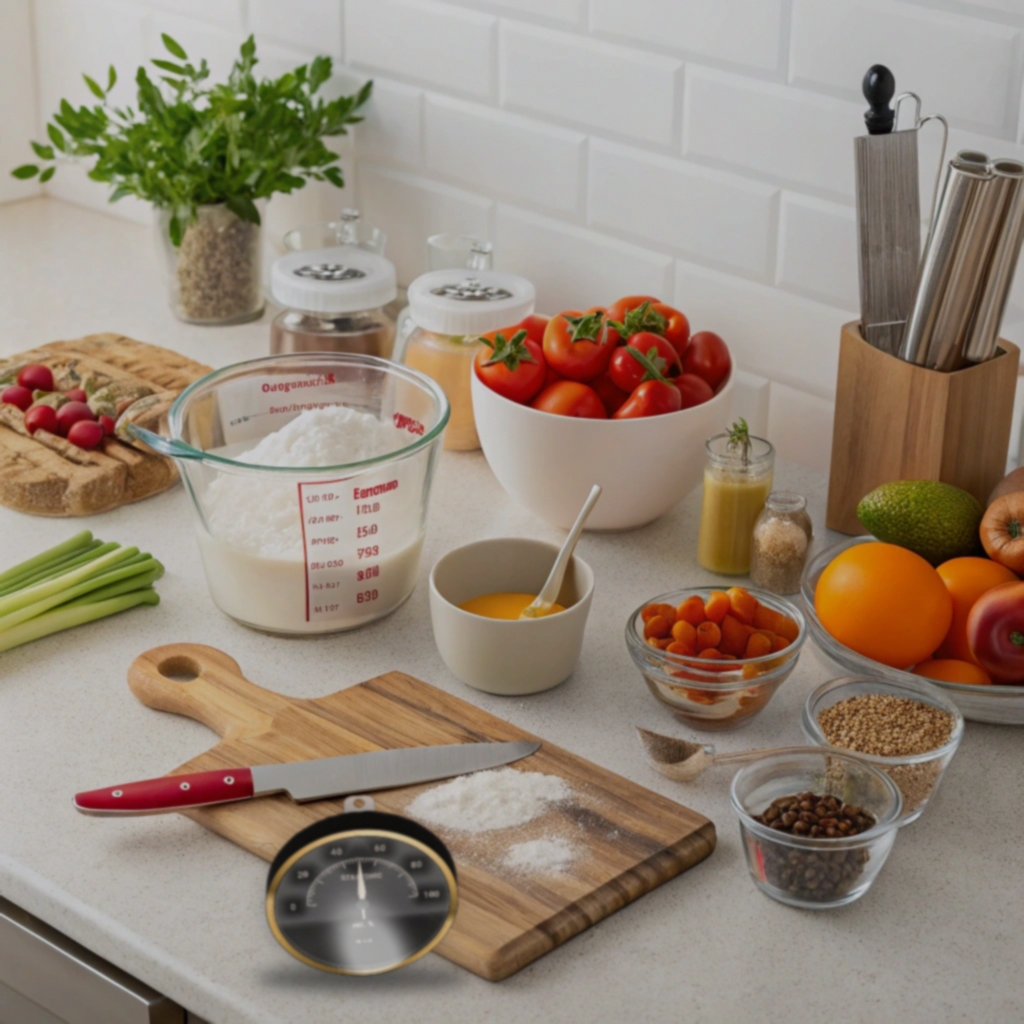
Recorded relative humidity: **50** %
